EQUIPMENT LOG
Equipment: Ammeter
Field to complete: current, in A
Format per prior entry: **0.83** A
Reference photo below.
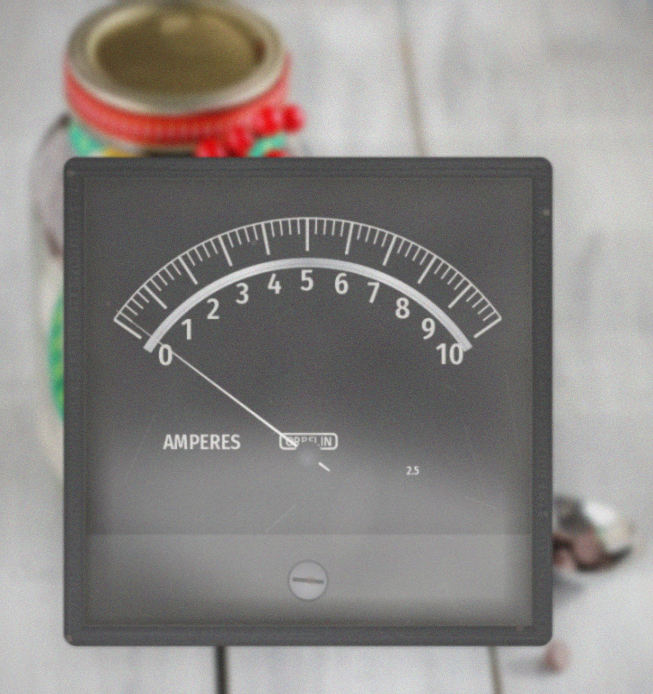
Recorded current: **0.2** A
